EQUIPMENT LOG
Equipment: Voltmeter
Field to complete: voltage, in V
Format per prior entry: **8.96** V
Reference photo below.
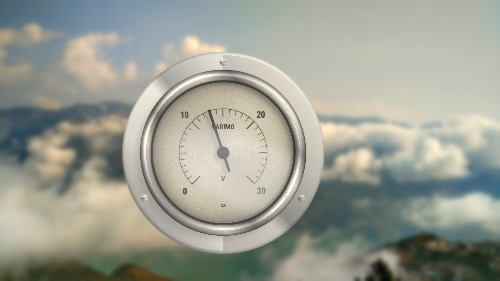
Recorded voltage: **13** V
